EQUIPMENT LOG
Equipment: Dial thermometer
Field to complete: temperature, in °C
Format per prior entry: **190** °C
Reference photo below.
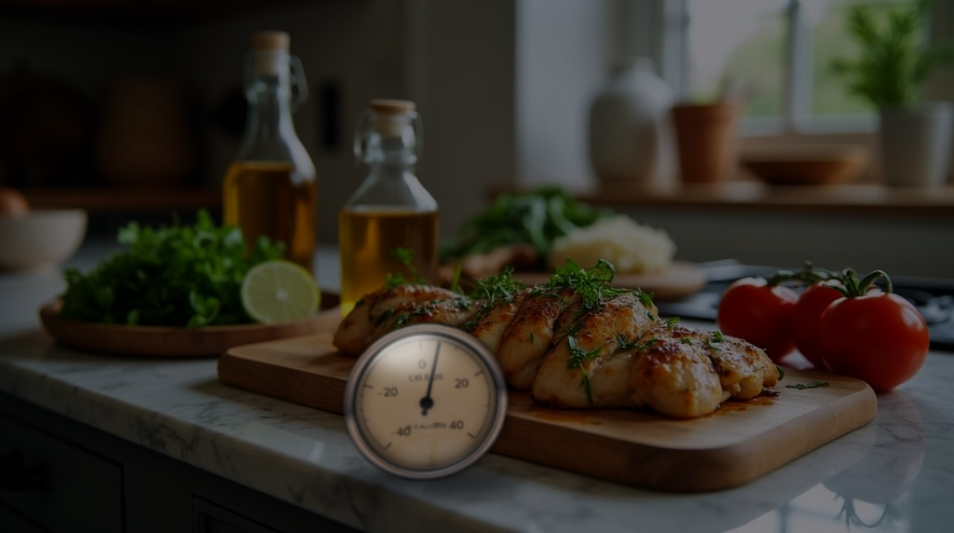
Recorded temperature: **5** °C
